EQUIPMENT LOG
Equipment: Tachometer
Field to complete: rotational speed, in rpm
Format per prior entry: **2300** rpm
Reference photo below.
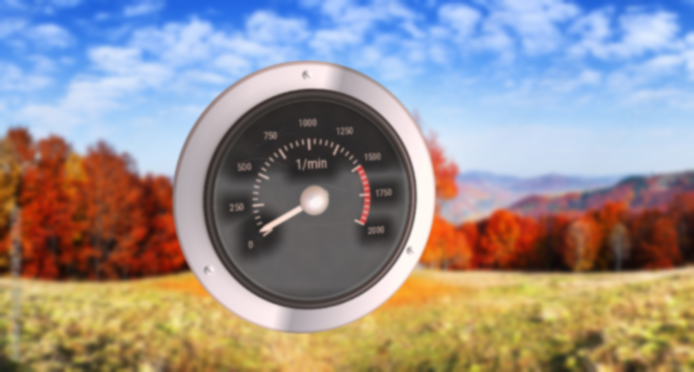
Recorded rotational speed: **50** rpm
